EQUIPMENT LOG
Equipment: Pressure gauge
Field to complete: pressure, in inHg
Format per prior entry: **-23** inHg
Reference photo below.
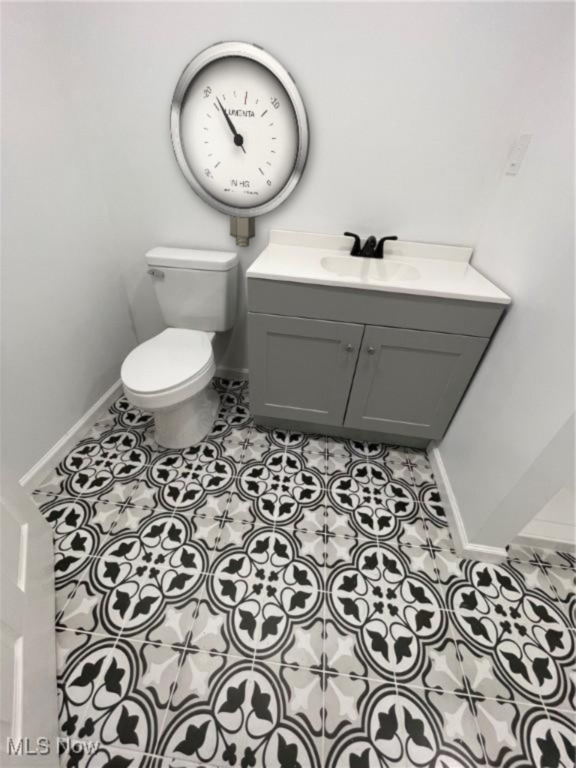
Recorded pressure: **-19** inHg
